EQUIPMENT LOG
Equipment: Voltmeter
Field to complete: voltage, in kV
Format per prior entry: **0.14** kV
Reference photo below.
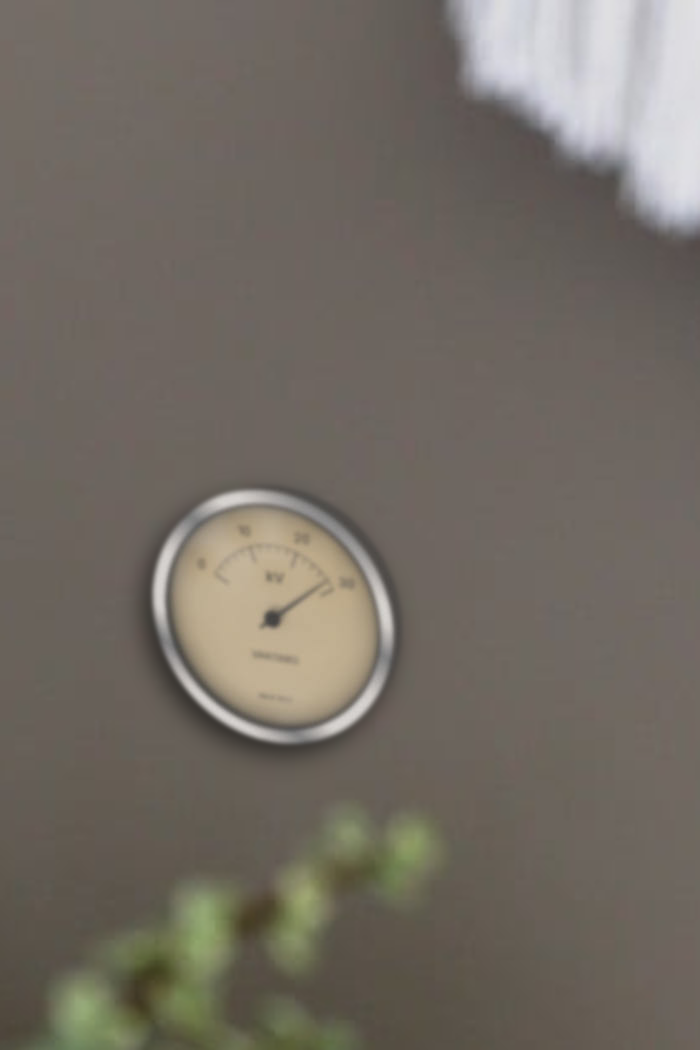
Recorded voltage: **28** kV
